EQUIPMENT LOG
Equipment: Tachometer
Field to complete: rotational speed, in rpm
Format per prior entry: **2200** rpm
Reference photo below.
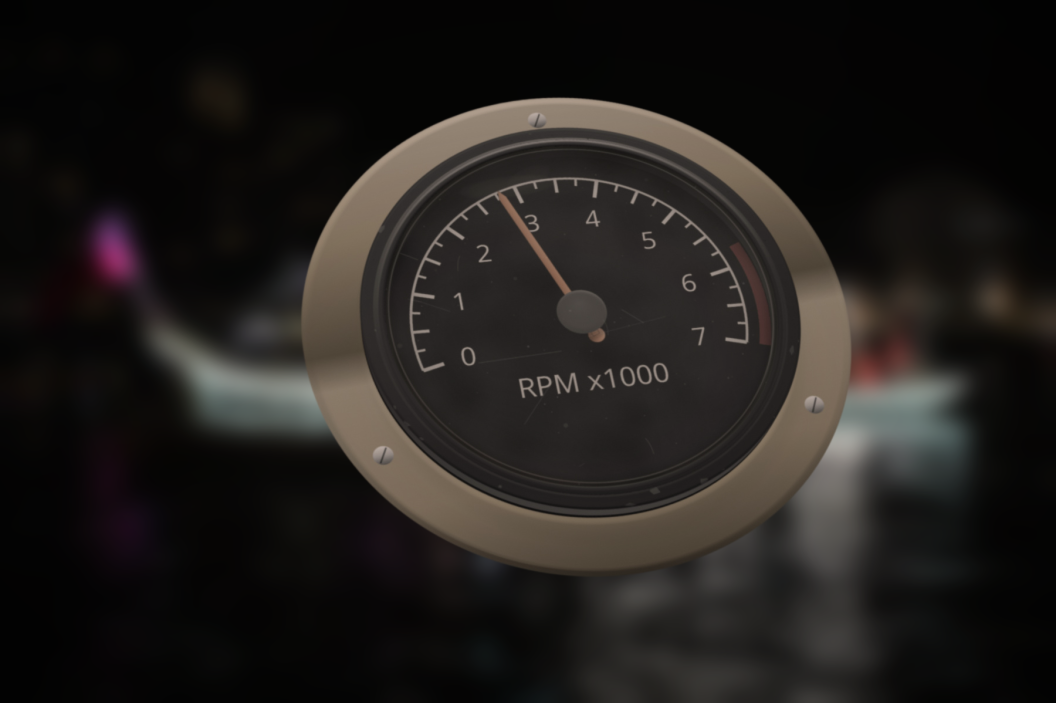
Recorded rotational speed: **2750** rpm
